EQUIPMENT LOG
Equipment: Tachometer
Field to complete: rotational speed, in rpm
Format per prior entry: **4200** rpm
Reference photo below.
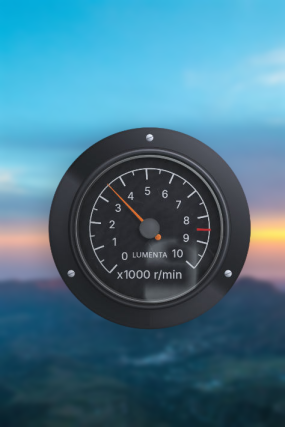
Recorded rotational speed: **3500** rpm
